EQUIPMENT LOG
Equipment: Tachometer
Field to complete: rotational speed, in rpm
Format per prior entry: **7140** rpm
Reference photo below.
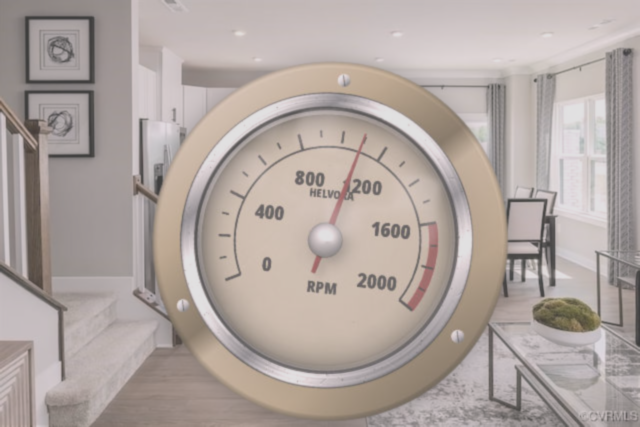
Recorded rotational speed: **1100** rpm
